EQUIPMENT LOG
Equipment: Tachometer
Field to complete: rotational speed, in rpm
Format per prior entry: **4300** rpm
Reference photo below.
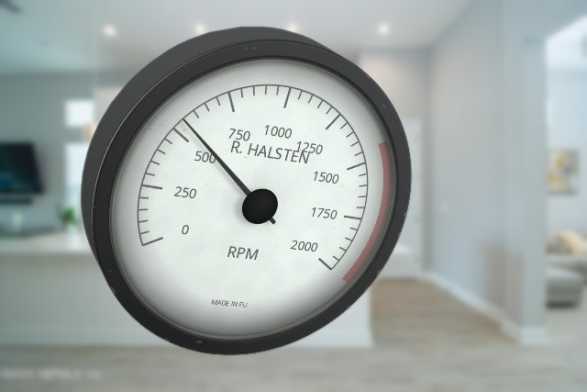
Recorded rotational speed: **550** rpm
